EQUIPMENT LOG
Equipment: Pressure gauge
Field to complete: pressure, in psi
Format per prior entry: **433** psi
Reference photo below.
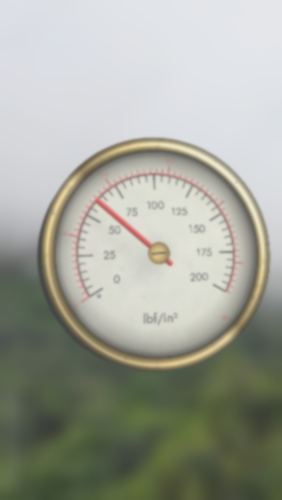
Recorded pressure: **60** psi
